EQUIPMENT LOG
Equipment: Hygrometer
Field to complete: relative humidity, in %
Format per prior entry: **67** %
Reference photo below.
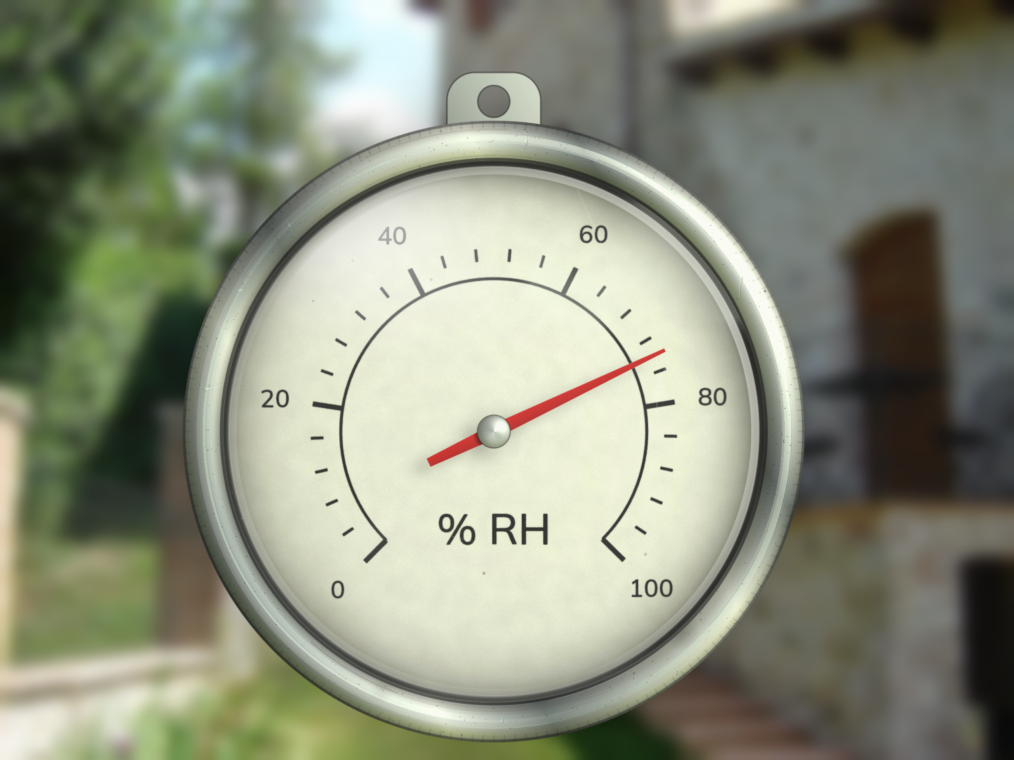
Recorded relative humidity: **74** %
